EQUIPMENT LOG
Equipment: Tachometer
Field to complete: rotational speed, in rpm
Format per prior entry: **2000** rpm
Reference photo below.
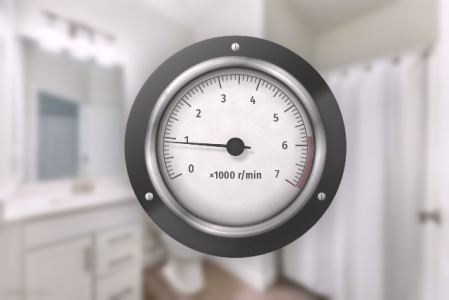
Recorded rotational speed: **900** rpm
